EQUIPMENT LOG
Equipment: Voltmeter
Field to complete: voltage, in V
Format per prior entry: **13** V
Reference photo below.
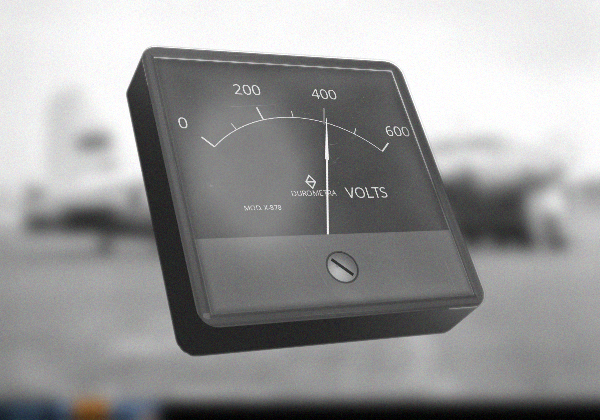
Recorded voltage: **400** V
